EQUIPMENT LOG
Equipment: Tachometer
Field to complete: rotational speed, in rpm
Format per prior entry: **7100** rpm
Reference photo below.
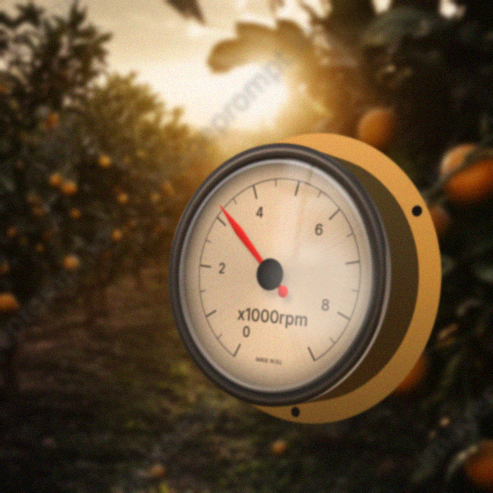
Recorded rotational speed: **3250** rpm
